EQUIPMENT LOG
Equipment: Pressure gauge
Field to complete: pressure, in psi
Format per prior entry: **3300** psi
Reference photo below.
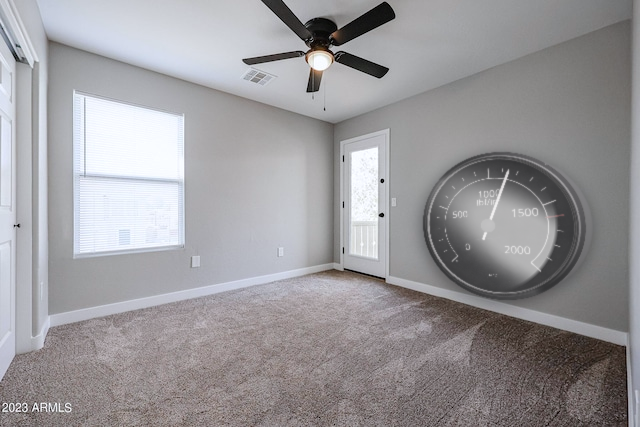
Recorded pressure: **1150** psi
